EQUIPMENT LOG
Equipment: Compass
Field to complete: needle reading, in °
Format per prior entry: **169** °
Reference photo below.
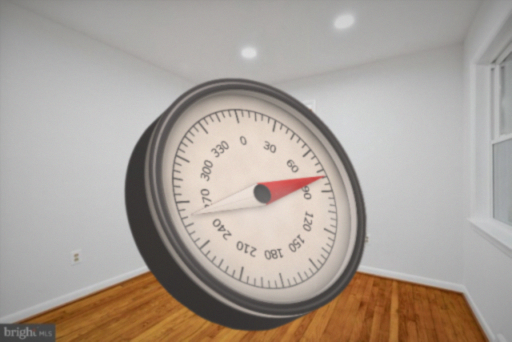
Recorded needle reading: **80** °
